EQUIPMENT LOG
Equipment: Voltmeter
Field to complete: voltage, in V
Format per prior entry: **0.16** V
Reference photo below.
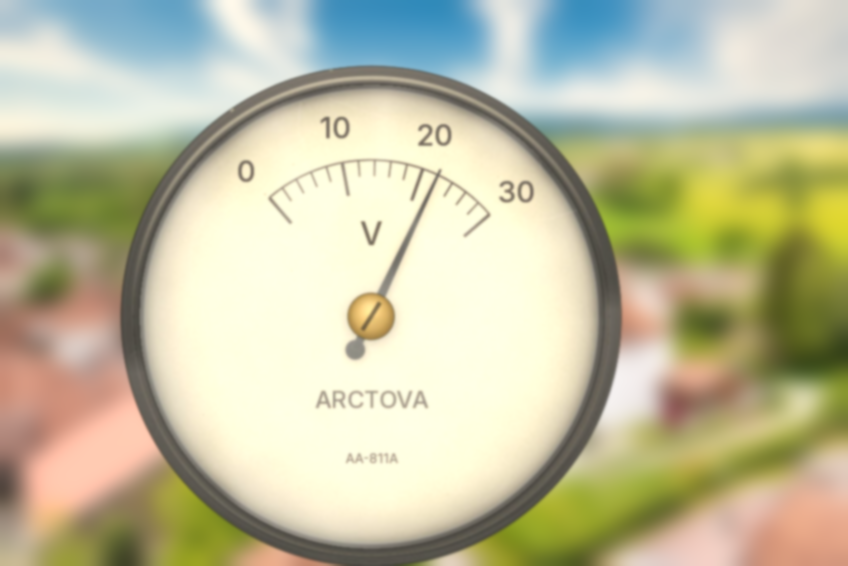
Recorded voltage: **22** V
